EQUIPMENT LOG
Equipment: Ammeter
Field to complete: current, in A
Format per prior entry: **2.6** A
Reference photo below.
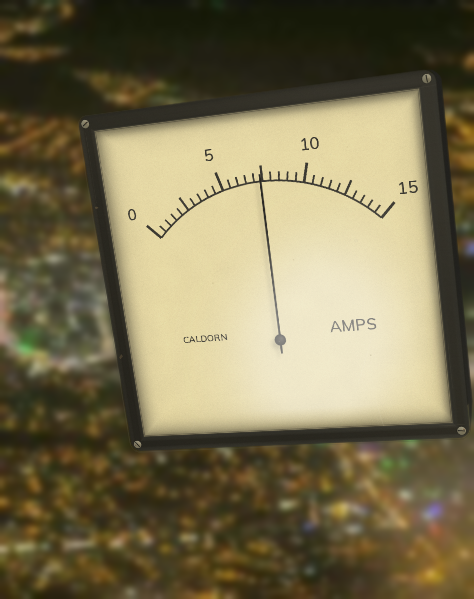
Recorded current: **7.5** A
